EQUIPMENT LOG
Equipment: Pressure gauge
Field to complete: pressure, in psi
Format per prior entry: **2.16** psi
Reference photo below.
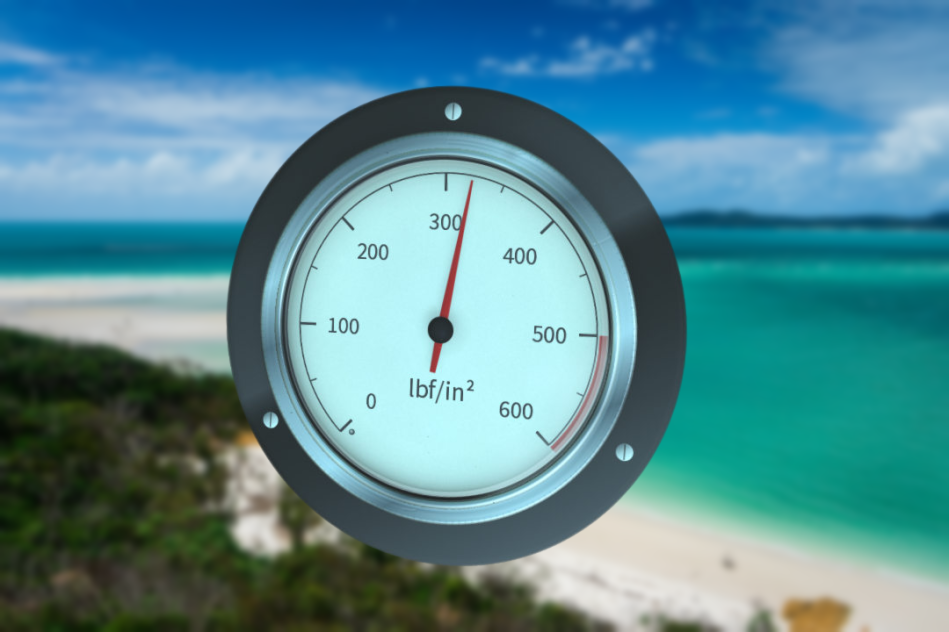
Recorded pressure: **325** psi
